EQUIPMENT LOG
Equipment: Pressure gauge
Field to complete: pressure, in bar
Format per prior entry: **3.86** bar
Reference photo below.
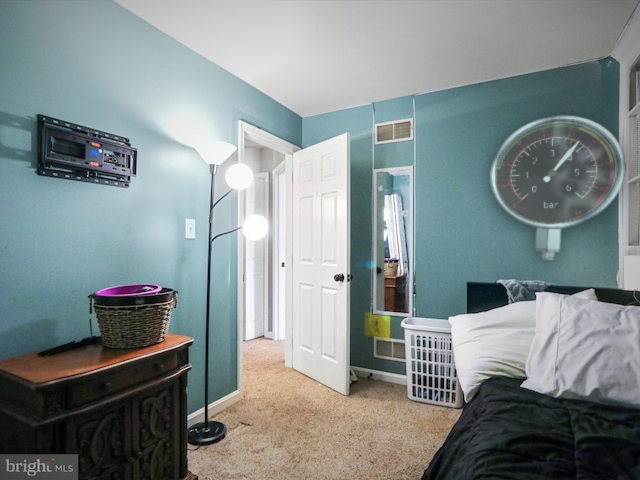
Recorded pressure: **3.8** bar
